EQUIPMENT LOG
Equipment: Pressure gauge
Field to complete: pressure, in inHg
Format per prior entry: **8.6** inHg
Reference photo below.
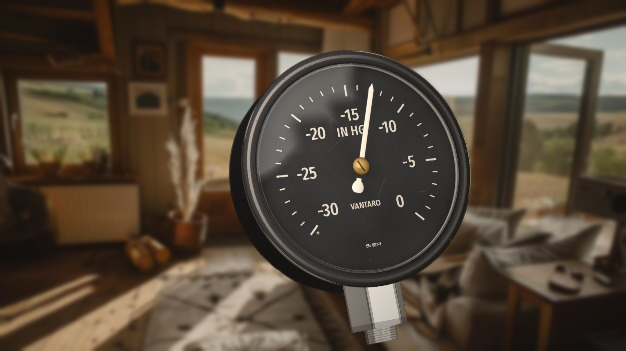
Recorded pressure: **-13** inHg
